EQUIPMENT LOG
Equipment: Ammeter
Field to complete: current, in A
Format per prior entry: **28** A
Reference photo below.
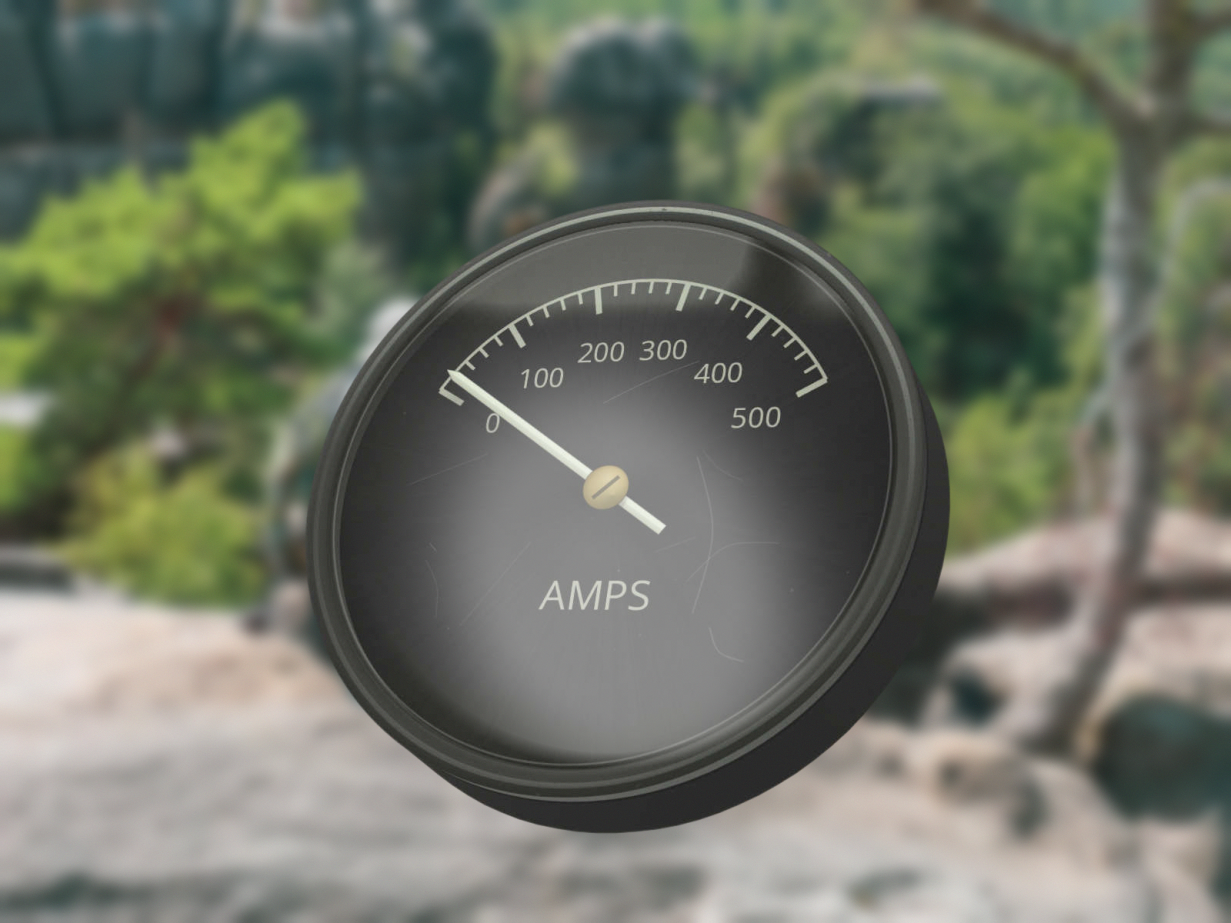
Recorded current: **20** A
